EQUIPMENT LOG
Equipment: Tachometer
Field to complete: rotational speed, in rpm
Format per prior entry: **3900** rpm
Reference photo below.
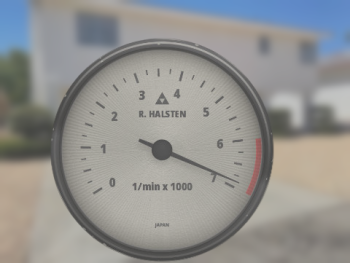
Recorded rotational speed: **6875** rpm
